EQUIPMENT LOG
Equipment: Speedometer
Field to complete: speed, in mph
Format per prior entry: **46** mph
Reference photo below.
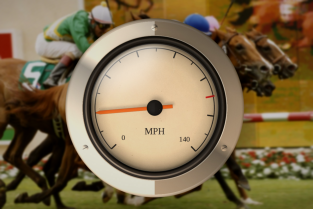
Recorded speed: **20** mph
